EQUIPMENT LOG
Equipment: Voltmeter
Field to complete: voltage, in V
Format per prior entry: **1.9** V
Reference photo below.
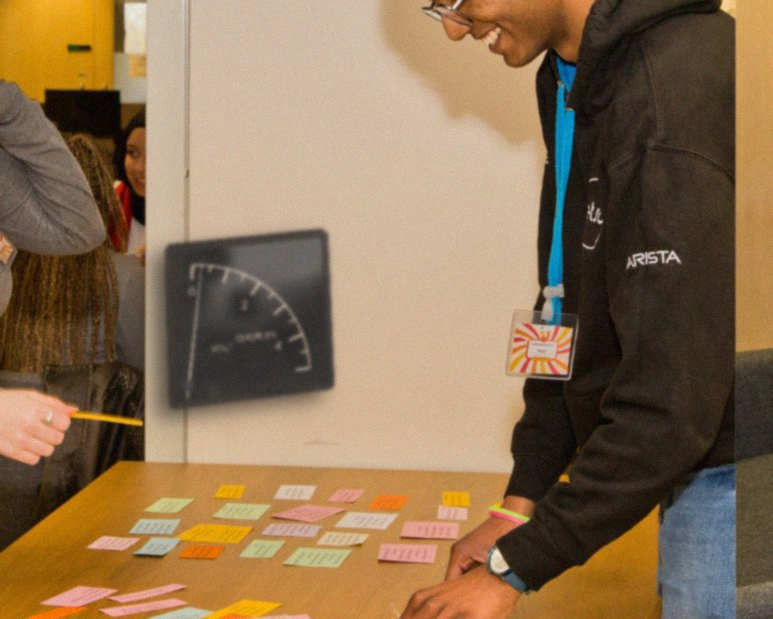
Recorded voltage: **0.25** V
